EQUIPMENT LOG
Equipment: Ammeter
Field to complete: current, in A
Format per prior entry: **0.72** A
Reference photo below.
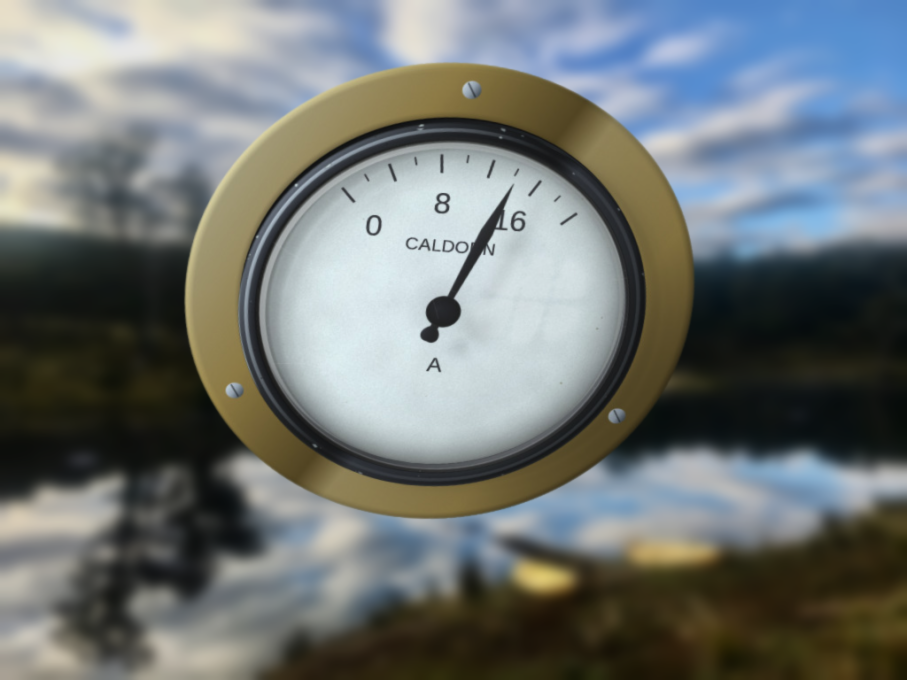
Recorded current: **14** A
